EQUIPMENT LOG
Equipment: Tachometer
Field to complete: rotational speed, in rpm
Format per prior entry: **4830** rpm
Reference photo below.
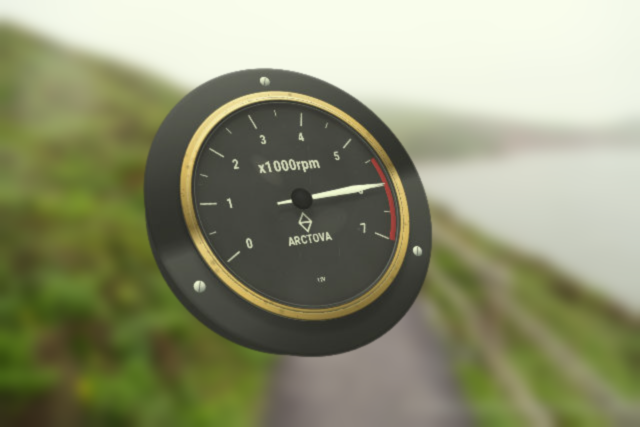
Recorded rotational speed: **6000** rpm
